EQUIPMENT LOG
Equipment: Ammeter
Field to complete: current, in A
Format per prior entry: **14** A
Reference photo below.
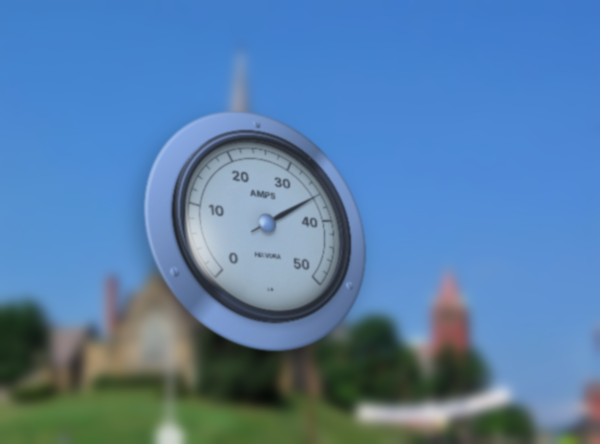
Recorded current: **36** A
